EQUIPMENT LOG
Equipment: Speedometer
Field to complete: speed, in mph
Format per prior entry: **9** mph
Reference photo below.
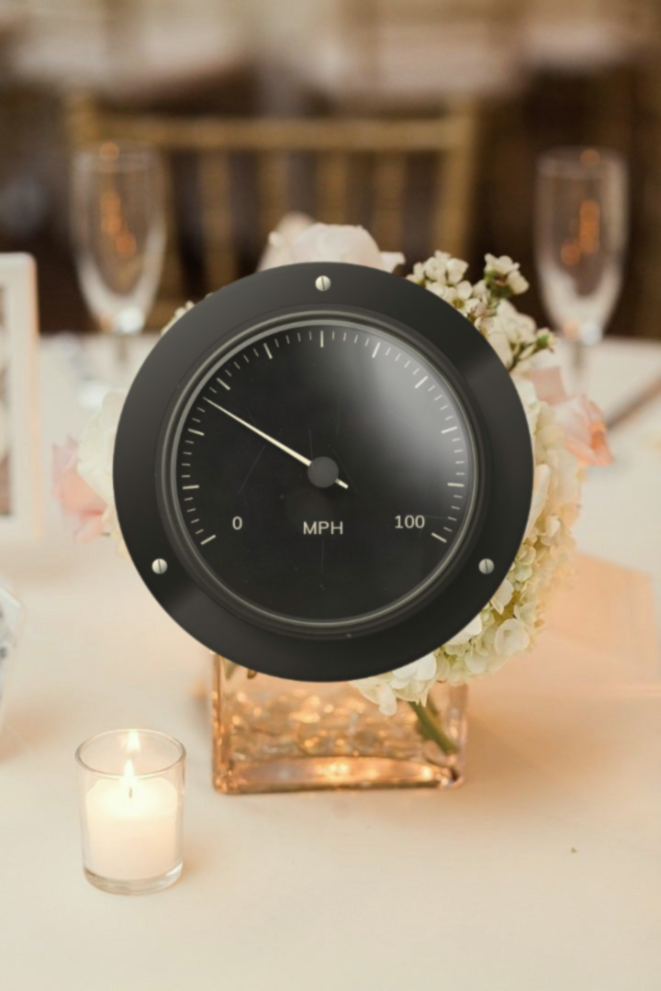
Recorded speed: **26** mph
